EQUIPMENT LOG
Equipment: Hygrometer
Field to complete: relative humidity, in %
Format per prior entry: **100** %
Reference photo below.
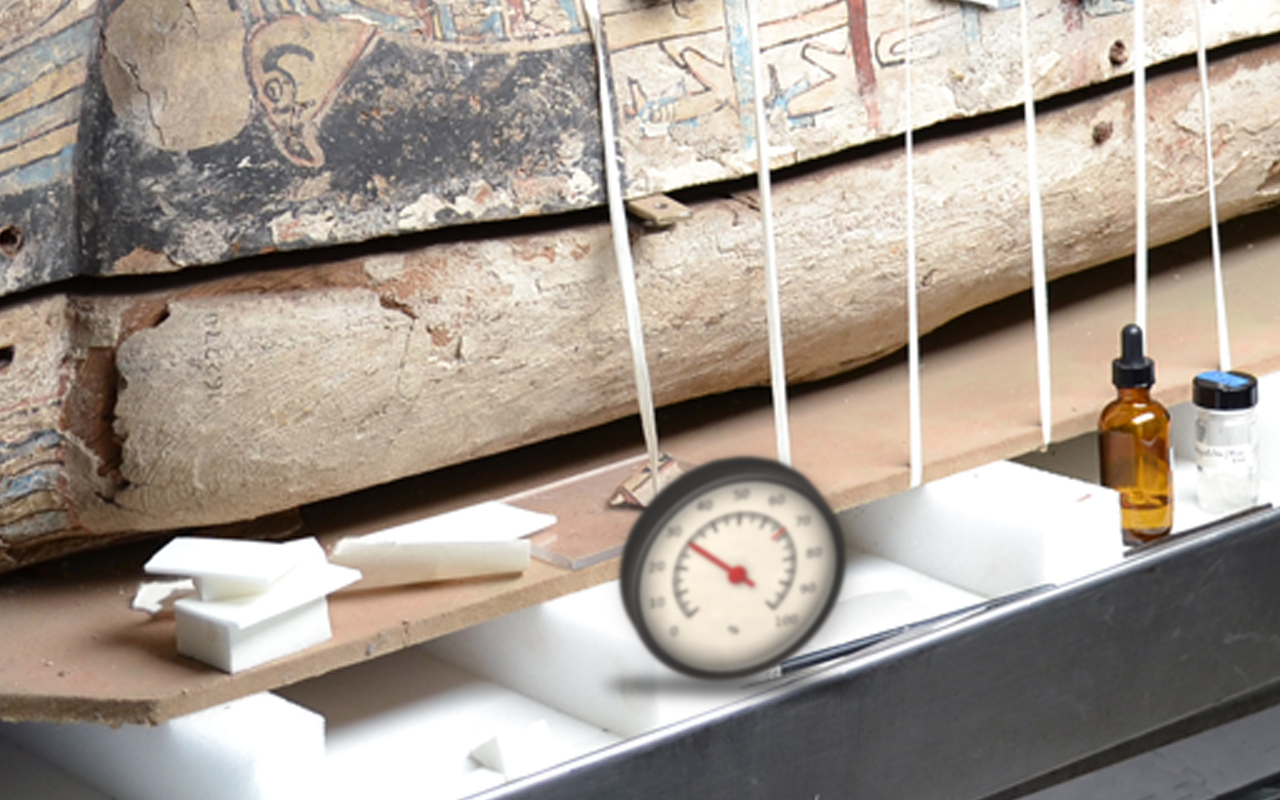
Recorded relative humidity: **30** %
